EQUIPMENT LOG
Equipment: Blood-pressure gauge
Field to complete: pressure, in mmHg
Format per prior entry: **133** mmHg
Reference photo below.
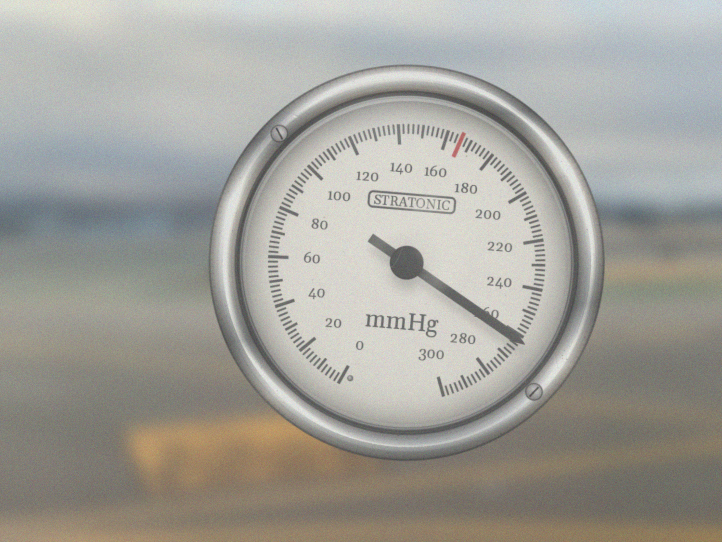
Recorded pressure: **262** mmHg
